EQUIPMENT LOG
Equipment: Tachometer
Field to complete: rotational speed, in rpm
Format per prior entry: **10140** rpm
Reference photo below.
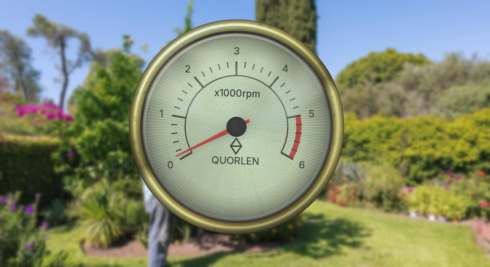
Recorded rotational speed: **100** rpm
